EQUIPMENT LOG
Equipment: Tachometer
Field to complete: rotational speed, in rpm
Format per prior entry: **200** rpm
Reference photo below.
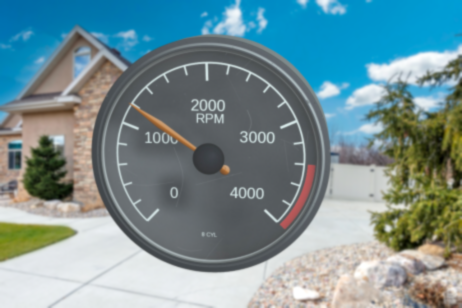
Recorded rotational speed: **1200** rpm
